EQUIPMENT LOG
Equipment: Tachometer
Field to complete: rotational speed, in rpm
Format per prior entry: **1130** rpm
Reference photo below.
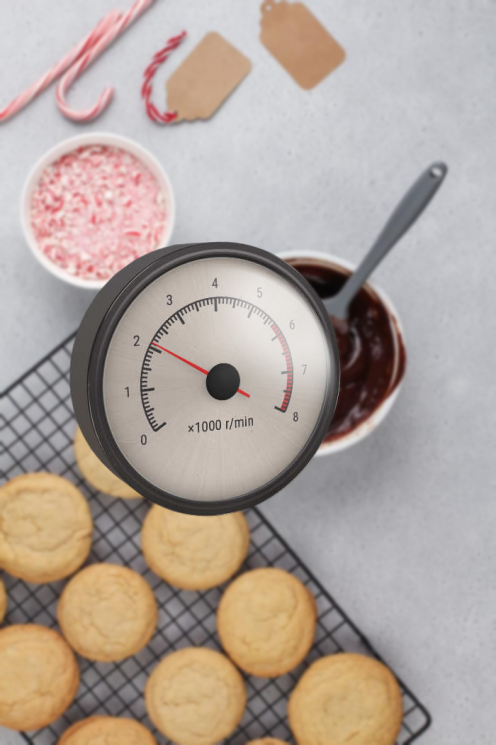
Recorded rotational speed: **2100** rpm
